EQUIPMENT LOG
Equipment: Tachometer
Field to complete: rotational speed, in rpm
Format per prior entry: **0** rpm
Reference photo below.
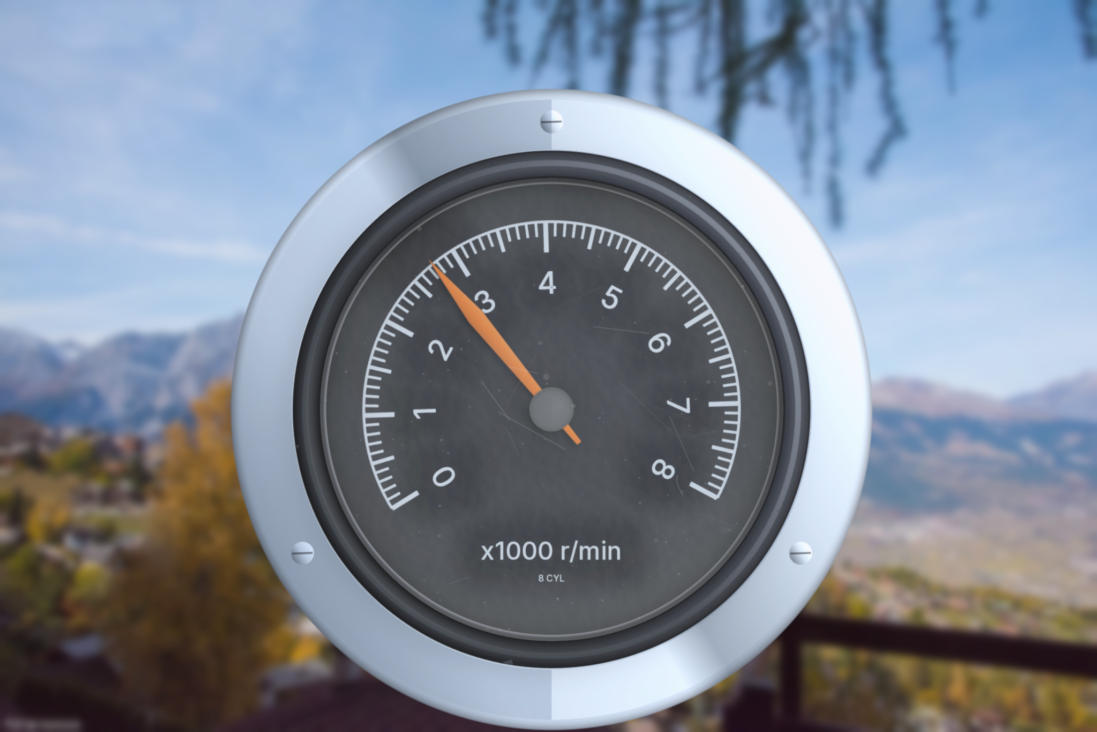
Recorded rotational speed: **2750** rpm
